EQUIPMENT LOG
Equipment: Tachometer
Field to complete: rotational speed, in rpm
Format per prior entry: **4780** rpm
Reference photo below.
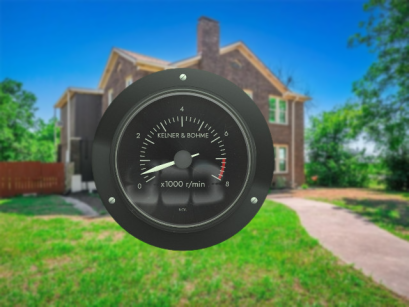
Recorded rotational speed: **400** rpm
